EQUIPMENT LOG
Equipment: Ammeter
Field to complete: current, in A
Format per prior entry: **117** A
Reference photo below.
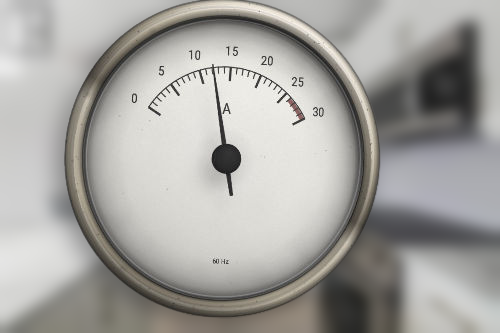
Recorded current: **12** A
